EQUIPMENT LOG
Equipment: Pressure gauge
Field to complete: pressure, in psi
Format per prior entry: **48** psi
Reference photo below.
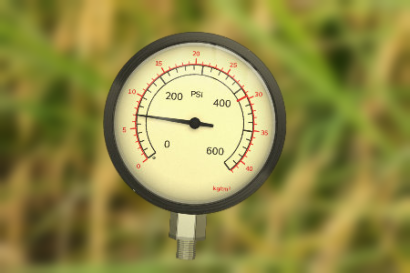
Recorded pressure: **100** psi
